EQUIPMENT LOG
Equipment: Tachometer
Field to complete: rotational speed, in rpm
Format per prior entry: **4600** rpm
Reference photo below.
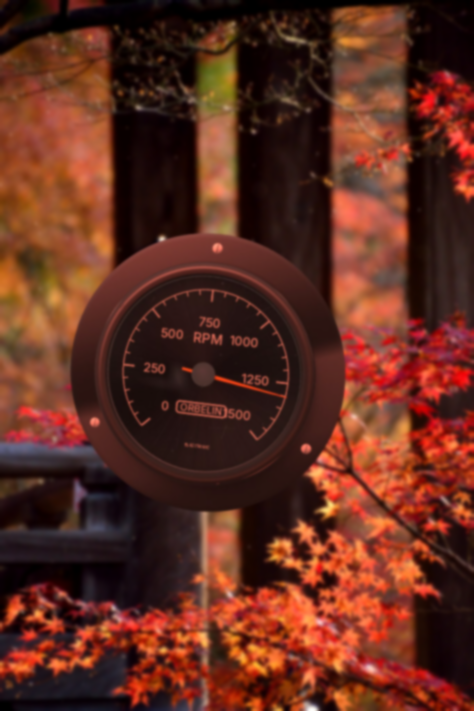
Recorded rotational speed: **1300** rpm
